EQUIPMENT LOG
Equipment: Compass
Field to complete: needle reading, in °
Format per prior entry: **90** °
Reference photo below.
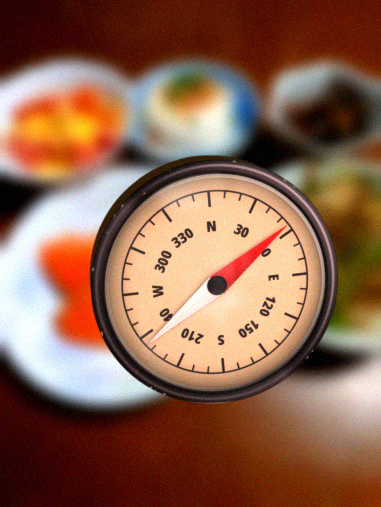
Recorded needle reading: **55** °
